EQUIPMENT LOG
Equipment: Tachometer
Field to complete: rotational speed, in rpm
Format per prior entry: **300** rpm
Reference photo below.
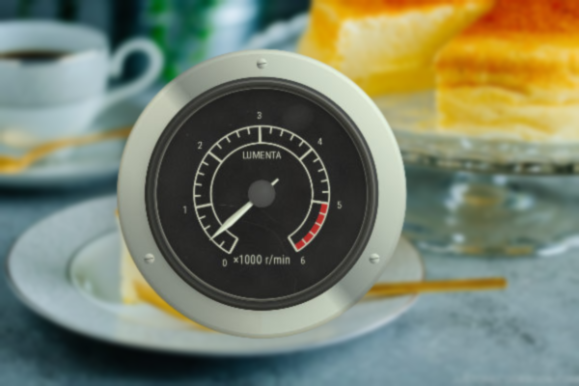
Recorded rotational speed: **400** rpm
